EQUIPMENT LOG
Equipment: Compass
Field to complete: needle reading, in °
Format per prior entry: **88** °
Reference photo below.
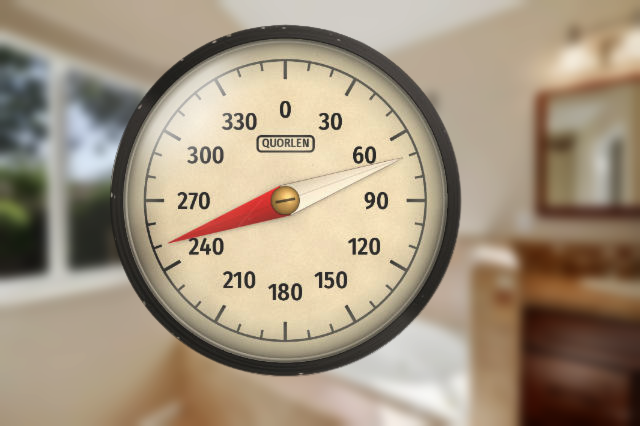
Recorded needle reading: **250** °
